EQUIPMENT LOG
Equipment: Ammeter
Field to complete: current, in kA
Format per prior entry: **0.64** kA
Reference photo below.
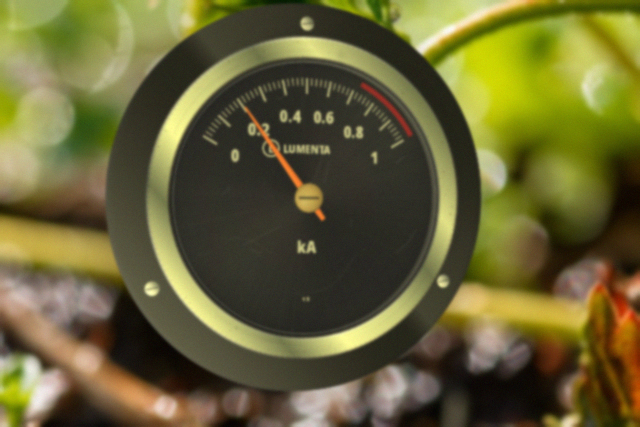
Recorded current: **0.2** kA
